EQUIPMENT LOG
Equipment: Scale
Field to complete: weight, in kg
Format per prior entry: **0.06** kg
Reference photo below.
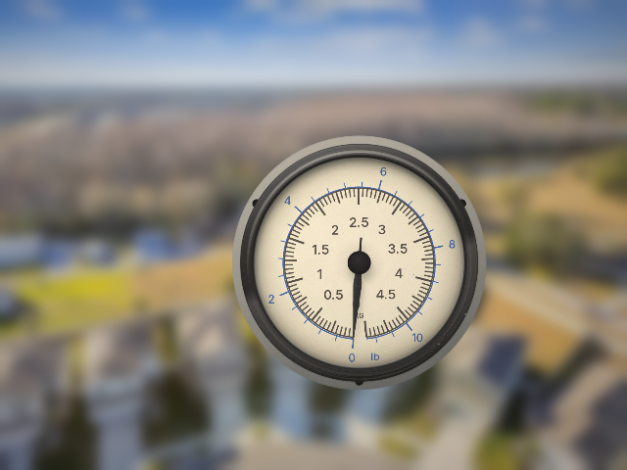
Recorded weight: **0** kg
